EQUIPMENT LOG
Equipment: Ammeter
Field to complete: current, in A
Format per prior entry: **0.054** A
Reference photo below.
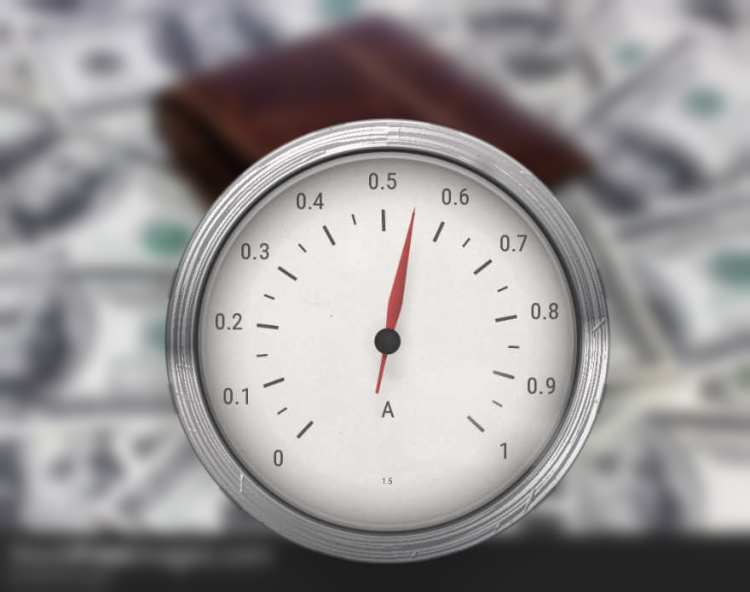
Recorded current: **0.55** A
